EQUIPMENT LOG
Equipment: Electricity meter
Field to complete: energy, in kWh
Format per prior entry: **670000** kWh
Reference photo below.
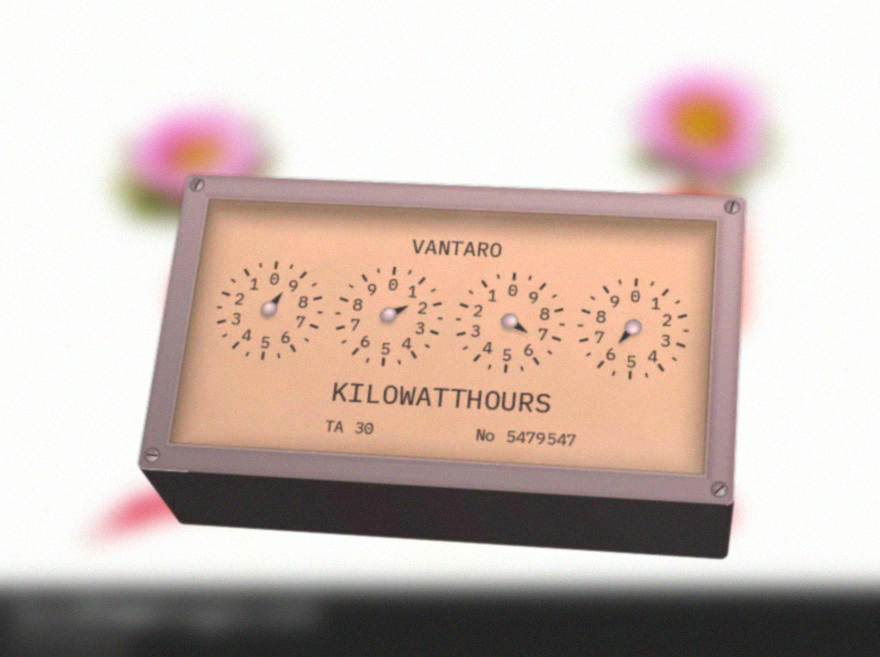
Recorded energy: **9166** kWh
